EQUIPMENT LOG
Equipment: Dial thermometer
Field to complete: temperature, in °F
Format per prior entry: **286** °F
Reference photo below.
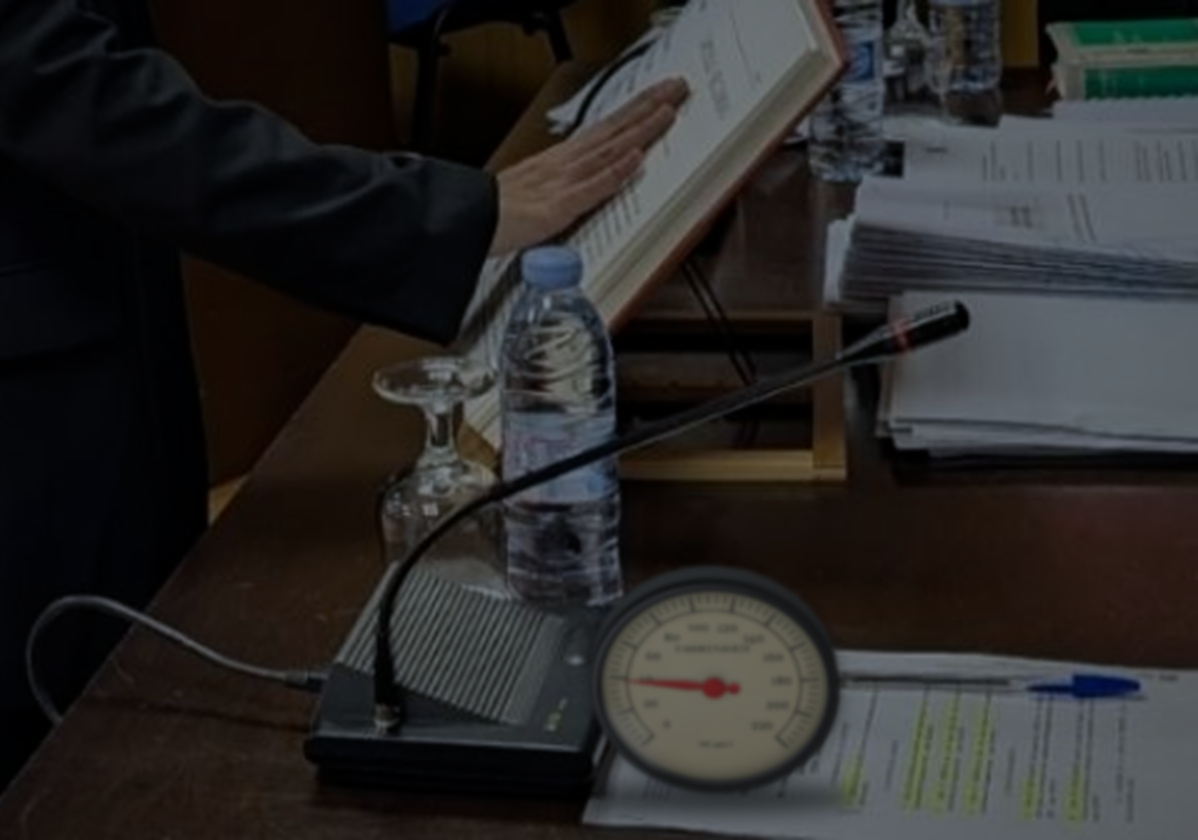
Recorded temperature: **40** °F
